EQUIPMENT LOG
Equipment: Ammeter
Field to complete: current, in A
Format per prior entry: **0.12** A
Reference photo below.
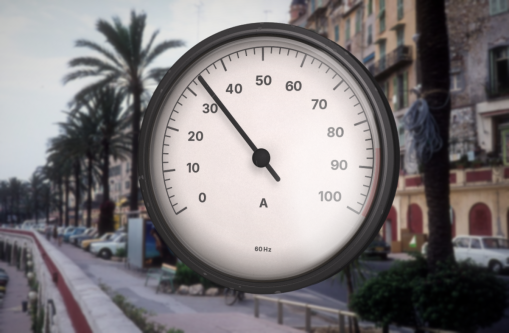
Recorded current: **34** A
